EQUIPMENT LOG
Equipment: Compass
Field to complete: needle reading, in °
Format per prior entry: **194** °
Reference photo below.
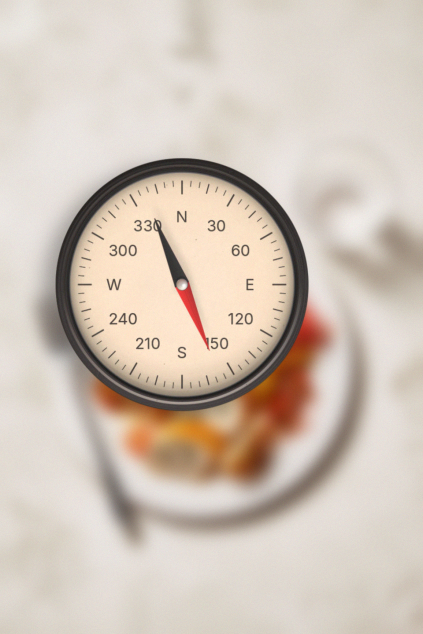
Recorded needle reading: **157.5** °
